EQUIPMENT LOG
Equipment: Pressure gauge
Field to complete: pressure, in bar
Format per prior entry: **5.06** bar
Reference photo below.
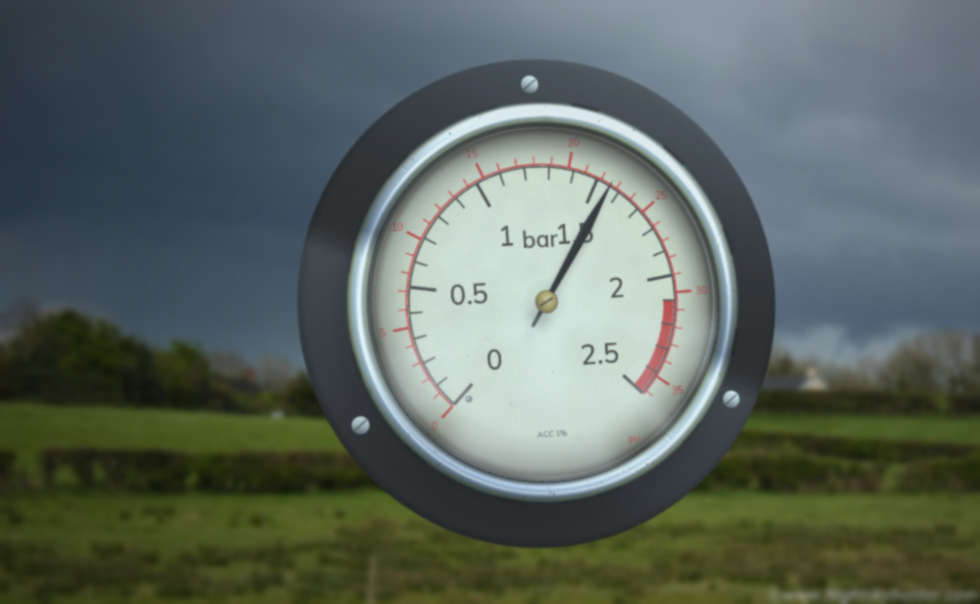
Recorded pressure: **1.55** bar
